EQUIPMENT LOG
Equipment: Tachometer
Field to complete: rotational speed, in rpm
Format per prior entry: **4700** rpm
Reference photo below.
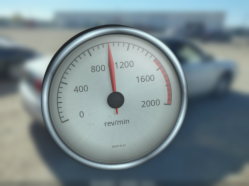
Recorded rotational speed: **1000** rpm
